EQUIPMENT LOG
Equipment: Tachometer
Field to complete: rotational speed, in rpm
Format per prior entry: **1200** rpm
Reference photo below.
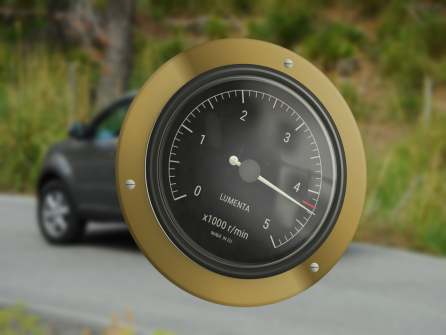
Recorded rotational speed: **4300** rpm
